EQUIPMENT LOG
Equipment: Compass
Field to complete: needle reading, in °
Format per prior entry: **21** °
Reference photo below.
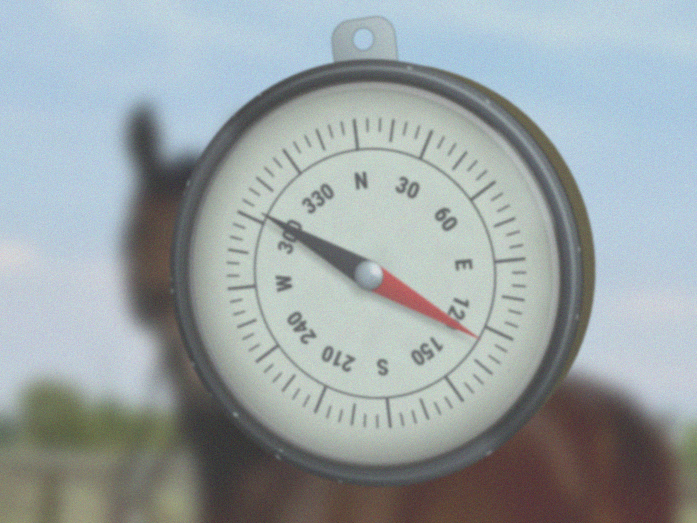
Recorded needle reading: **125** °
